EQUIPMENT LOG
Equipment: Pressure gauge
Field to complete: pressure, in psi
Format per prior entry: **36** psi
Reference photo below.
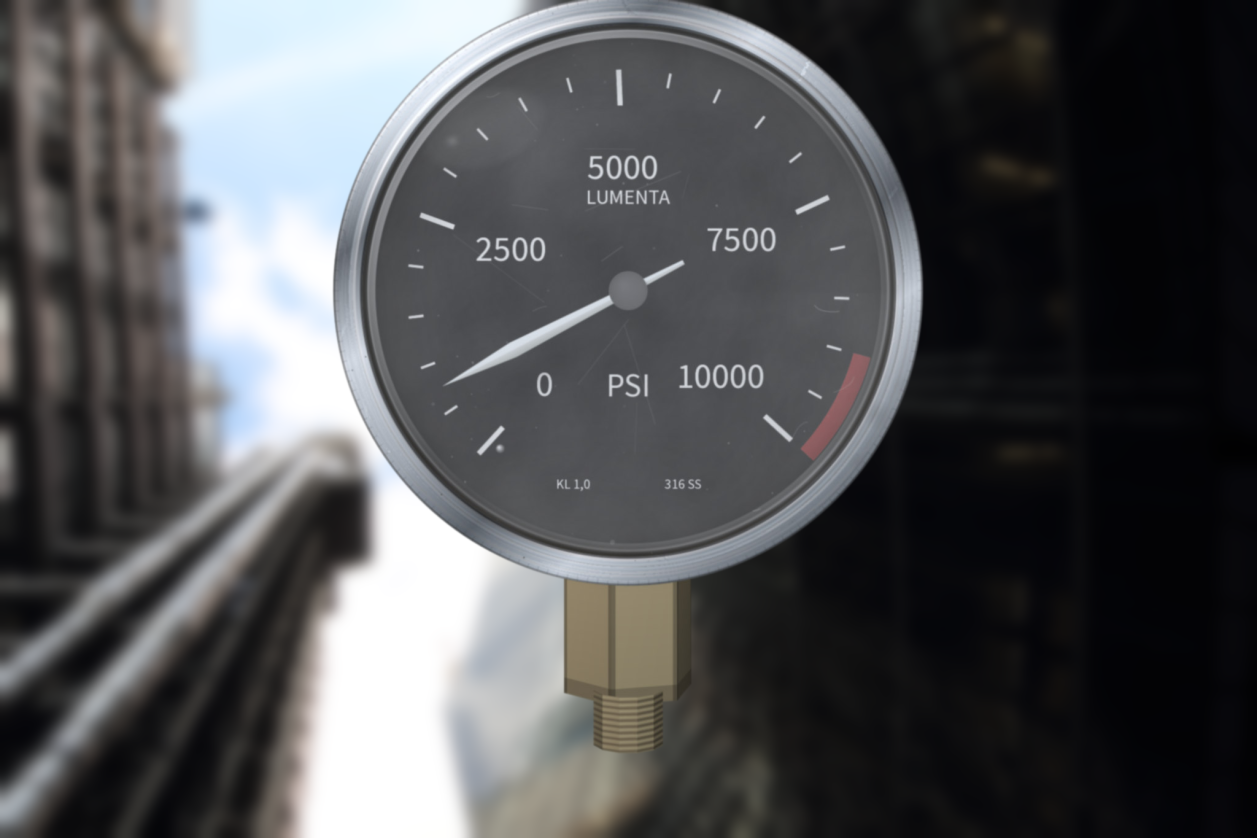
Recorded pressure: **750** psi
